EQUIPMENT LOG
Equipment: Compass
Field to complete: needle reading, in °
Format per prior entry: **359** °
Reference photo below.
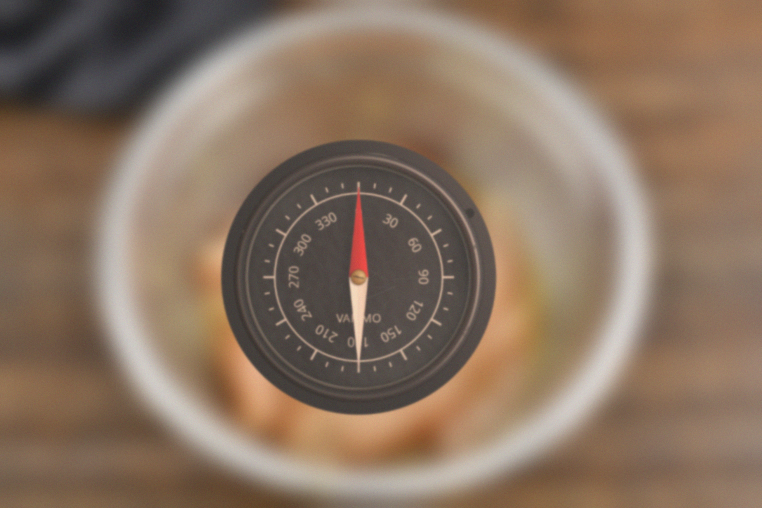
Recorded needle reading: **0** °
